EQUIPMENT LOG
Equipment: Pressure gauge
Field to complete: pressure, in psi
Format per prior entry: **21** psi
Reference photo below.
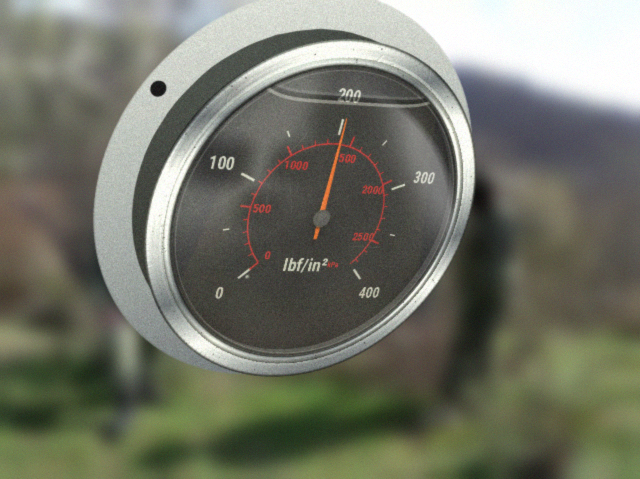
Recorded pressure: **200** psi
